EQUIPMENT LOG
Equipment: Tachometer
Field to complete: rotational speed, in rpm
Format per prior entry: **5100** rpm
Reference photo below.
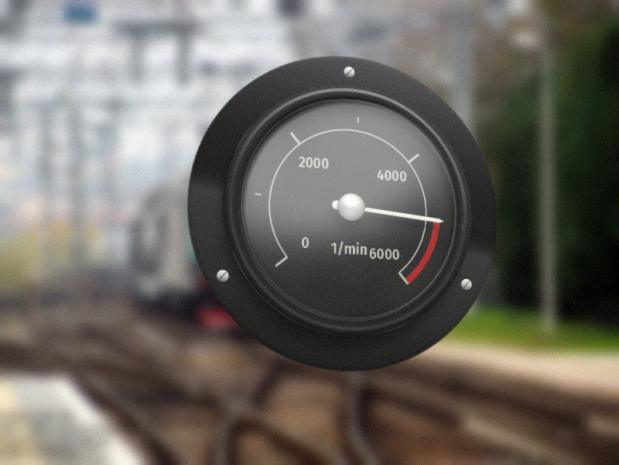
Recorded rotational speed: **5000** rpm
